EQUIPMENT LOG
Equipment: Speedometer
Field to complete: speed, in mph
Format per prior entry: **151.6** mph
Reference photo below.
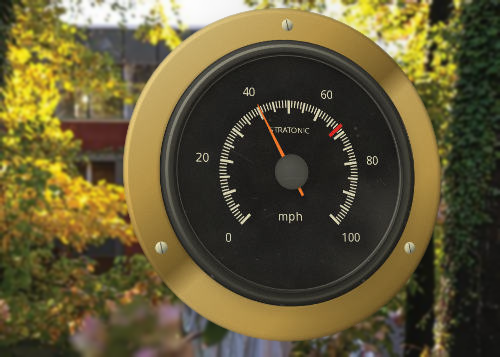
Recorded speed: **40** mph
